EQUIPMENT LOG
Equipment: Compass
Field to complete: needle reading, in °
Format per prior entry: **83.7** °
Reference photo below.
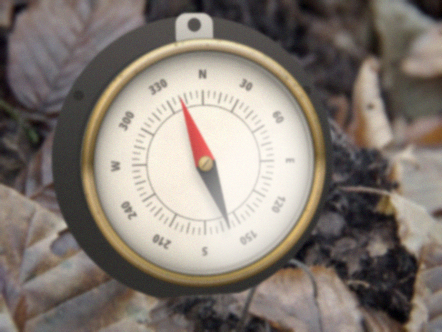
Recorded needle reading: **340** °
